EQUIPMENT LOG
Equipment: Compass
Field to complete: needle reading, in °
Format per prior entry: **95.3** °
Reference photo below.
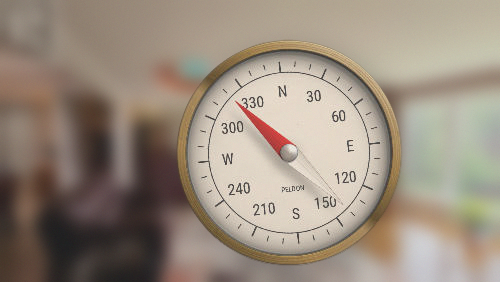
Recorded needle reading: **320** °
